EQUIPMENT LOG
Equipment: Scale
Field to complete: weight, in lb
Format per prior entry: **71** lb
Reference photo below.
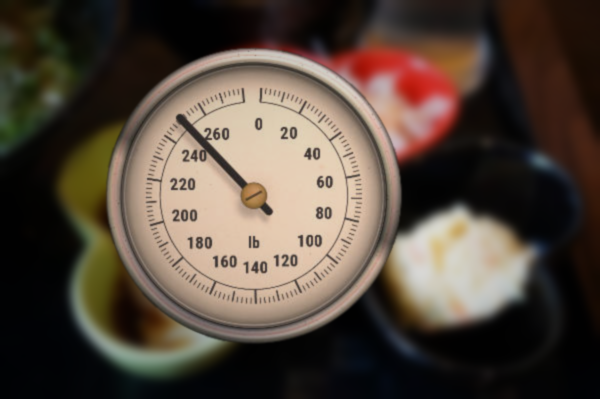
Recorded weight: **250** lb
